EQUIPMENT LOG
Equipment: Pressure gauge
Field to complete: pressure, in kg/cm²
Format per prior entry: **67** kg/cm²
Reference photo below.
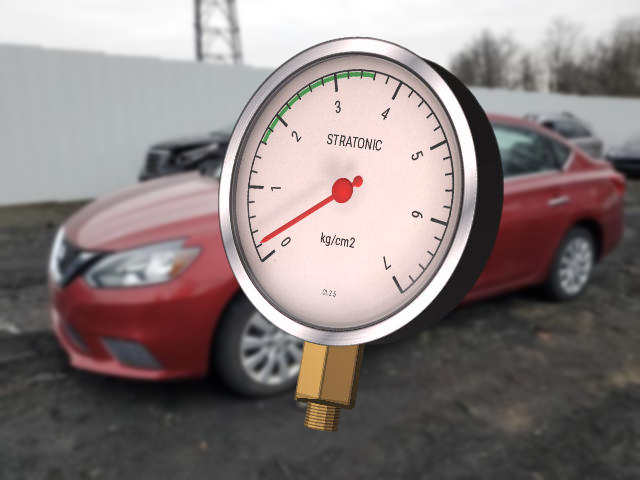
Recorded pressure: **0.2** kg/cm²
